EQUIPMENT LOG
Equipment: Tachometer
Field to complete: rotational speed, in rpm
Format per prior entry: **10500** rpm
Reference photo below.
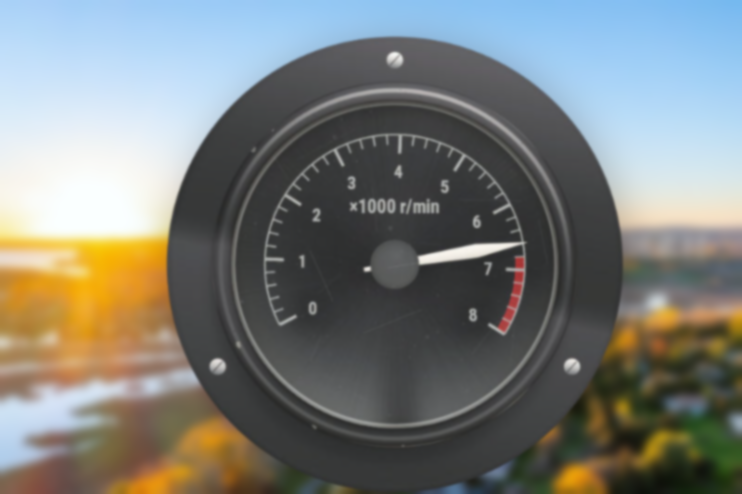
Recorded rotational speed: **6600** rpm
